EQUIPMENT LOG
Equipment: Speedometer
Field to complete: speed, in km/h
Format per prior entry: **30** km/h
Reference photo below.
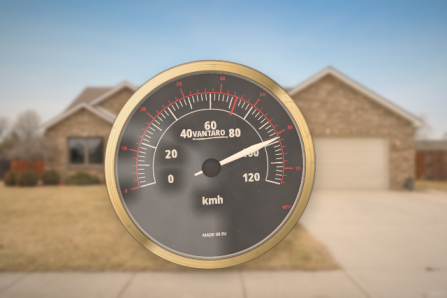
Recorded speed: **98** km/h
